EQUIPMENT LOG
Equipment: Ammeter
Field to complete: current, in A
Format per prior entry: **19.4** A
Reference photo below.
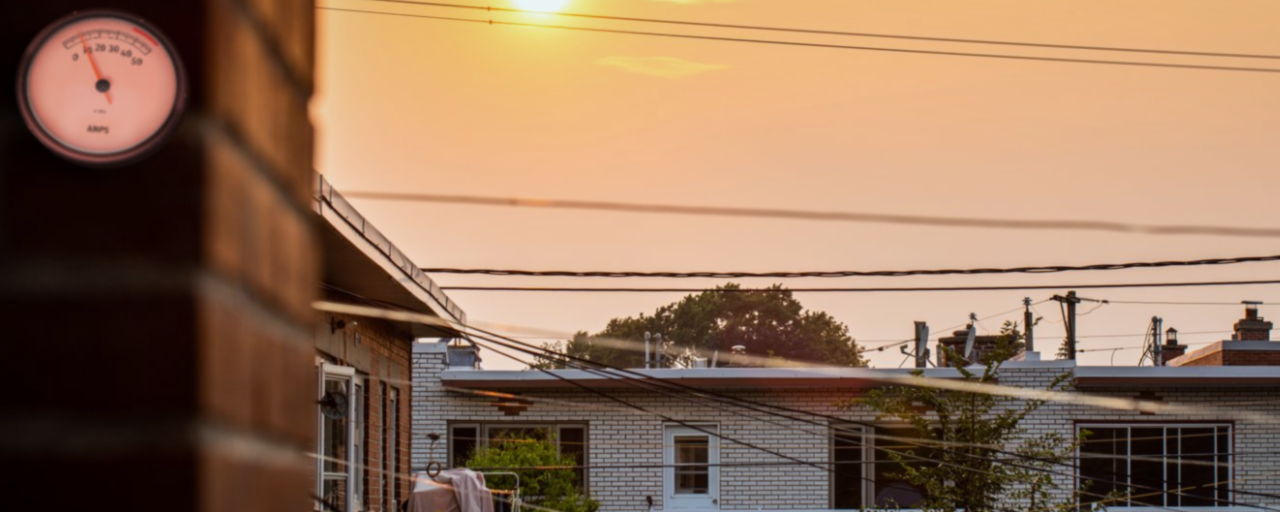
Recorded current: **10** A
